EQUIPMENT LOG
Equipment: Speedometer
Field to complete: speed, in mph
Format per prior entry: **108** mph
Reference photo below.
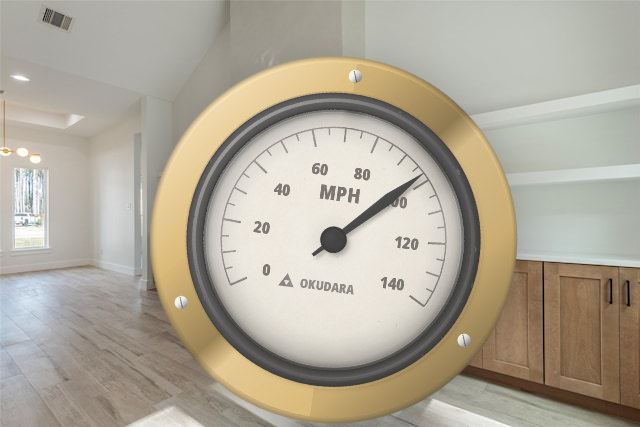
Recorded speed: **97.5** mph
